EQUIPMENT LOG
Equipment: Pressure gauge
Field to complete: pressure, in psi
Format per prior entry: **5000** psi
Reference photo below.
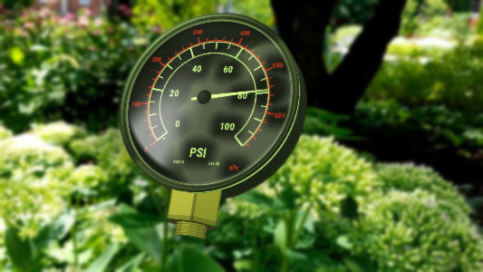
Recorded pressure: **80** psi
